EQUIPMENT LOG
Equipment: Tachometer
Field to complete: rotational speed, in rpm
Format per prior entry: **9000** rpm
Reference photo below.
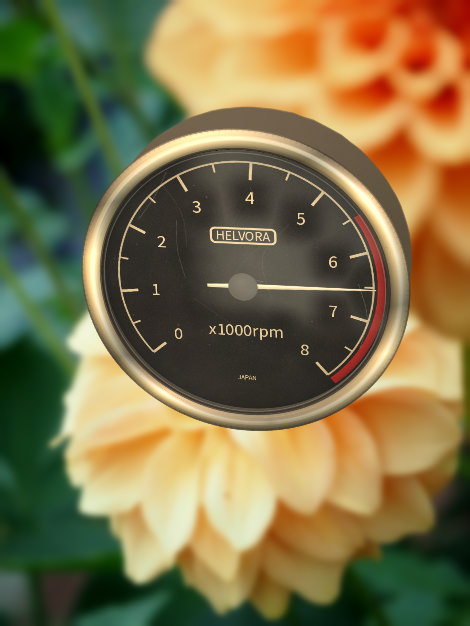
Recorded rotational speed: **6500** rpm
